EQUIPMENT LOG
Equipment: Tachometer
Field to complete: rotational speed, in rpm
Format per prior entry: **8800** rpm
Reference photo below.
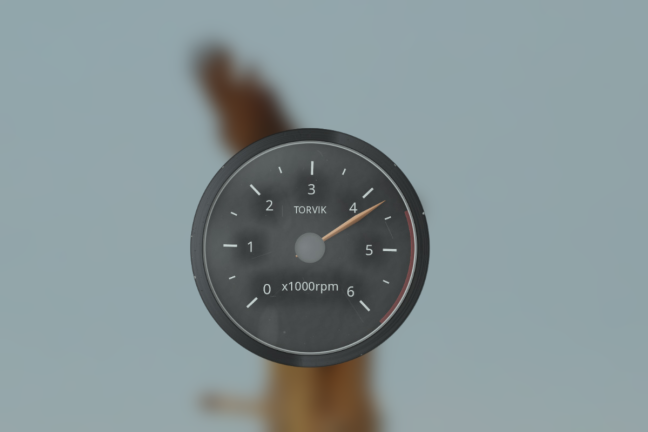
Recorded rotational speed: **4250** rpm
